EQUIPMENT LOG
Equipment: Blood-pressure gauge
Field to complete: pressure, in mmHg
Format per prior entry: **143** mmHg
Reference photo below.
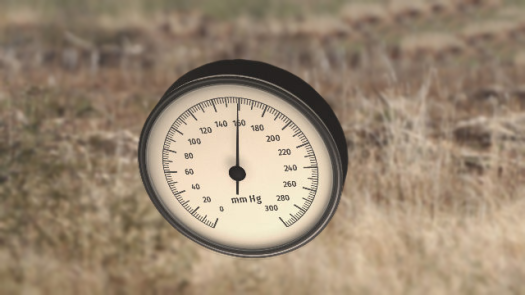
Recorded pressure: **160** mmHg
